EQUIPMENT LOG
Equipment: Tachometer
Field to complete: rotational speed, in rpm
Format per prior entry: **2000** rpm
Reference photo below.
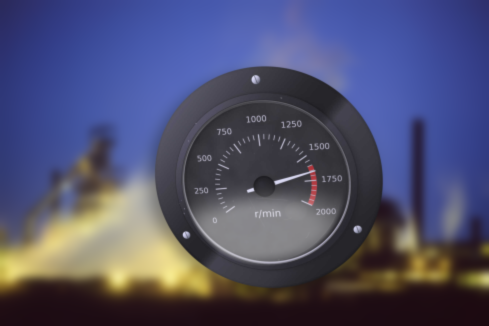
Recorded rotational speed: **1650** rpm
